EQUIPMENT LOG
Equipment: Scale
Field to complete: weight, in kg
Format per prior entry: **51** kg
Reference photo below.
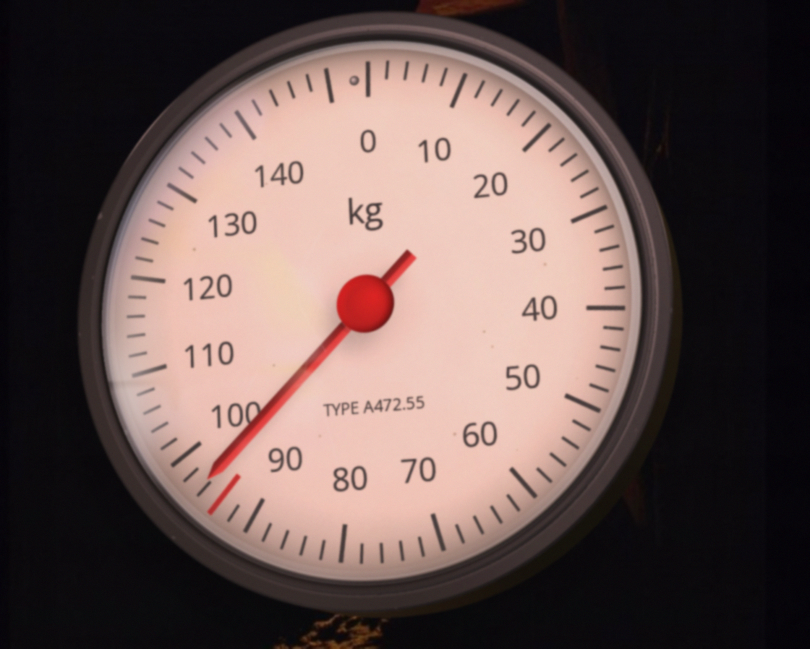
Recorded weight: **96** kg
